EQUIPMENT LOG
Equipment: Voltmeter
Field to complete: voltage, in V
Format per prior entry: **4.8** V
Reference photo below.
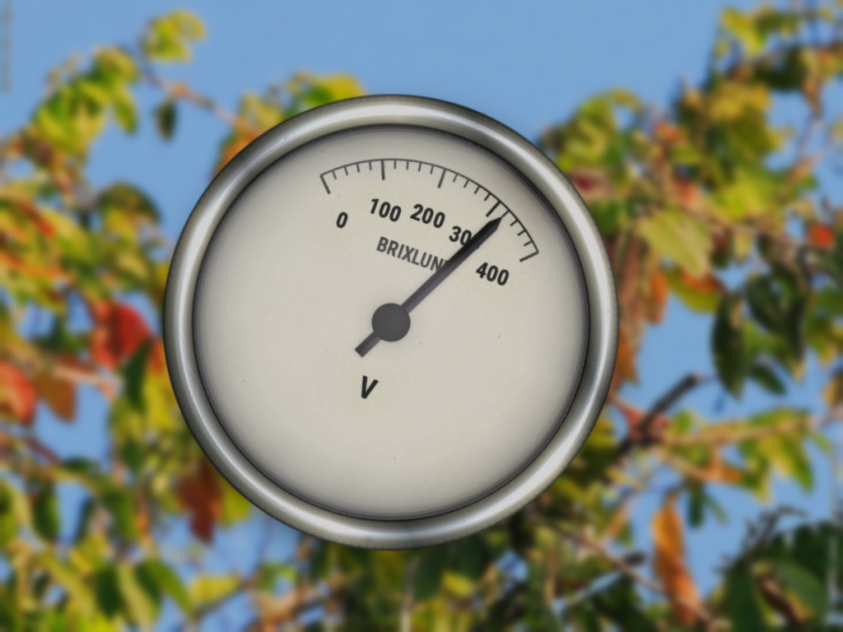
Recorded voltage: **320** V
